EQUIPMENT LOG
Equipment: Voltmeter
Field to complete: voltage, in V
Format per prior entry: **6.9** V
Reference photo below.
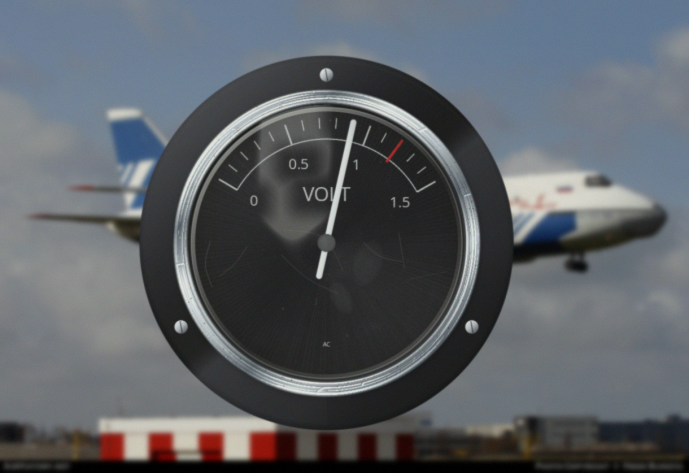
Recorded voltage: **0.9** V
